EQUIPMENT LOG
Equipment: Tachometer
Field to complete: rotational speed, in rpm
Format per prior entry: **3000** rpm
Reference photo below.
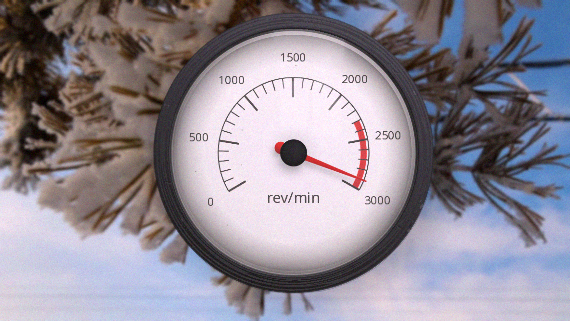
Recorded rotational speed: **2900** rpm
